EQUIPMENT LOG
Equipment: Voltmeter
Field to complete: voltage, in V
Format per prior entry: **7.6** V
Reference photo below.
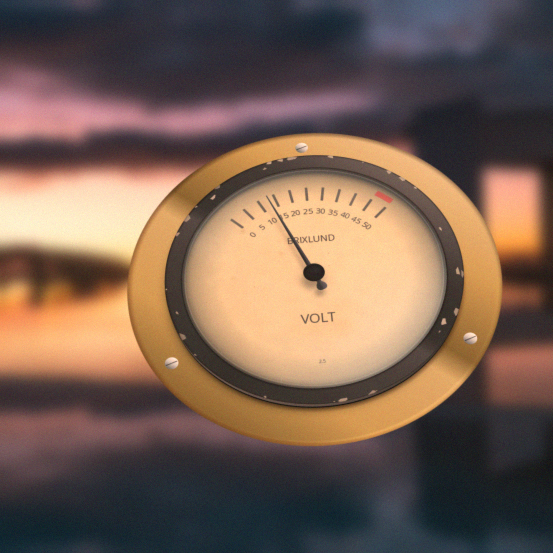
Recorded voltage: **12.5** V
